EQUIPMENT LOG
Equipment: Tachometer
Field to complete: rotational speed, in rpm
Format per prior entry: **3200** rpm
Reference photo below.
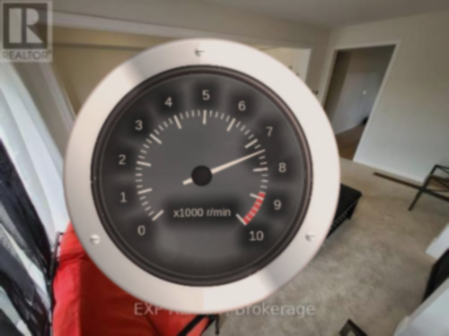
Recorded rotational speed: **7400** rpm
